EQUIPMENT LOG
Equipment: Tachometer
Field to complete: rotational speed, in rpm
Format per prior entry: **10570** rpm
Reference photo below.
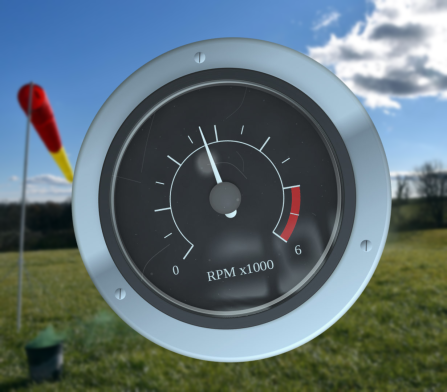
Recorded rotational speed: **2750** rpm
